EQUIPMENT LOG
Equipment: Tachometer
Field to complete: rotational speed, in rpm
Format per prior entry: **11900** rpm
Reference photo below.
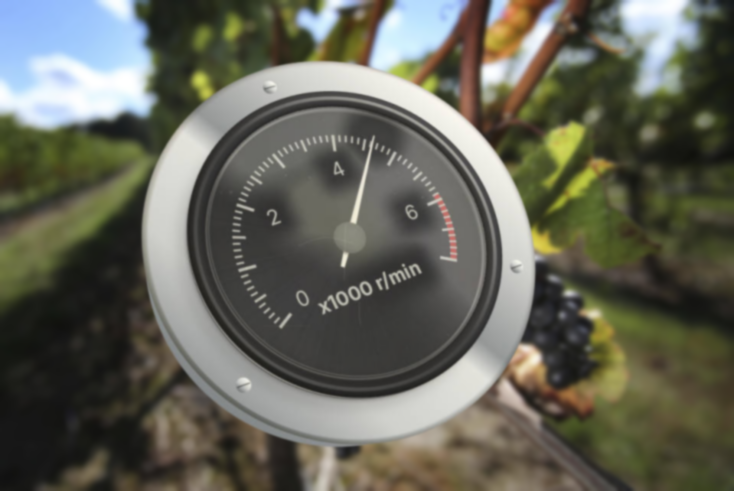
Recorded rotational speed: **4600** rpm
